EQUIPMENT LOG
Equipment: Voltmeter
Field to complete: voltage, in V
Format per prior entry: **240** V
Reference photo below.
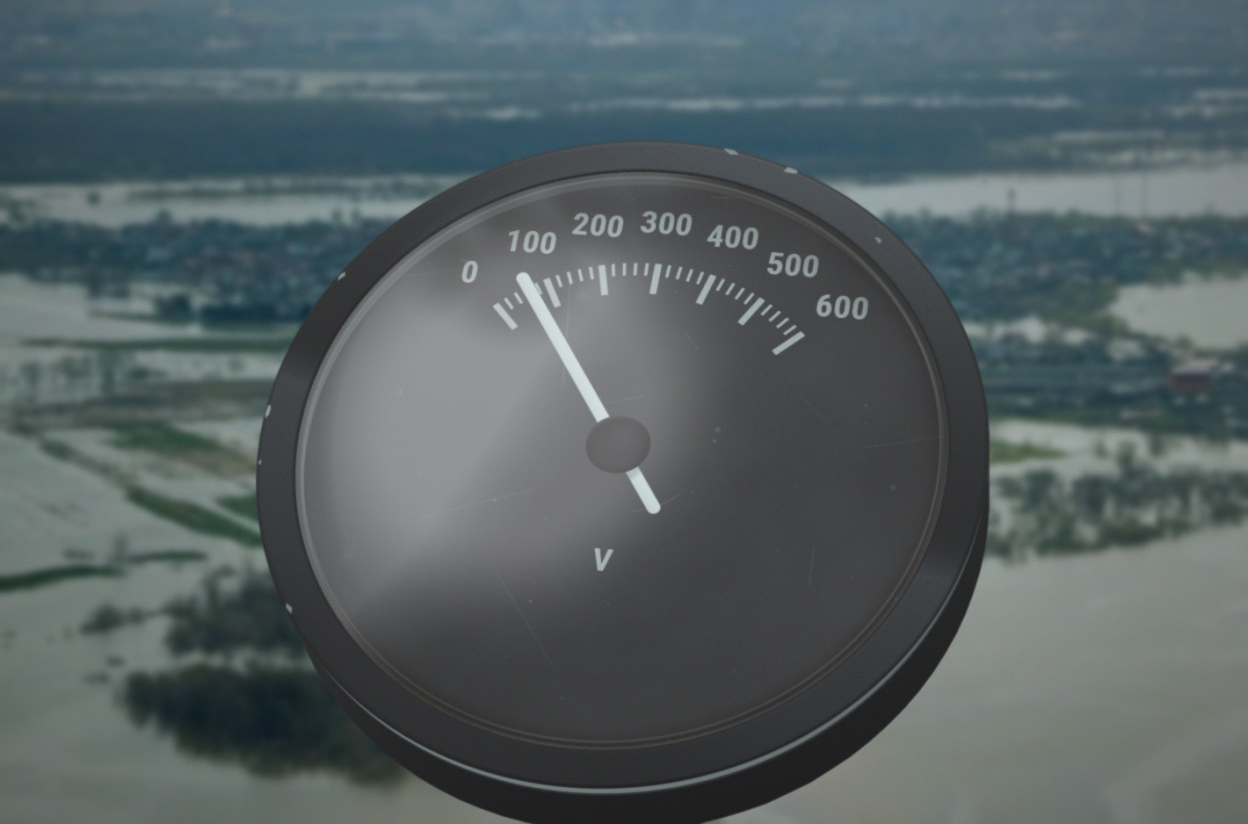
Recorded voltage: **60** V
